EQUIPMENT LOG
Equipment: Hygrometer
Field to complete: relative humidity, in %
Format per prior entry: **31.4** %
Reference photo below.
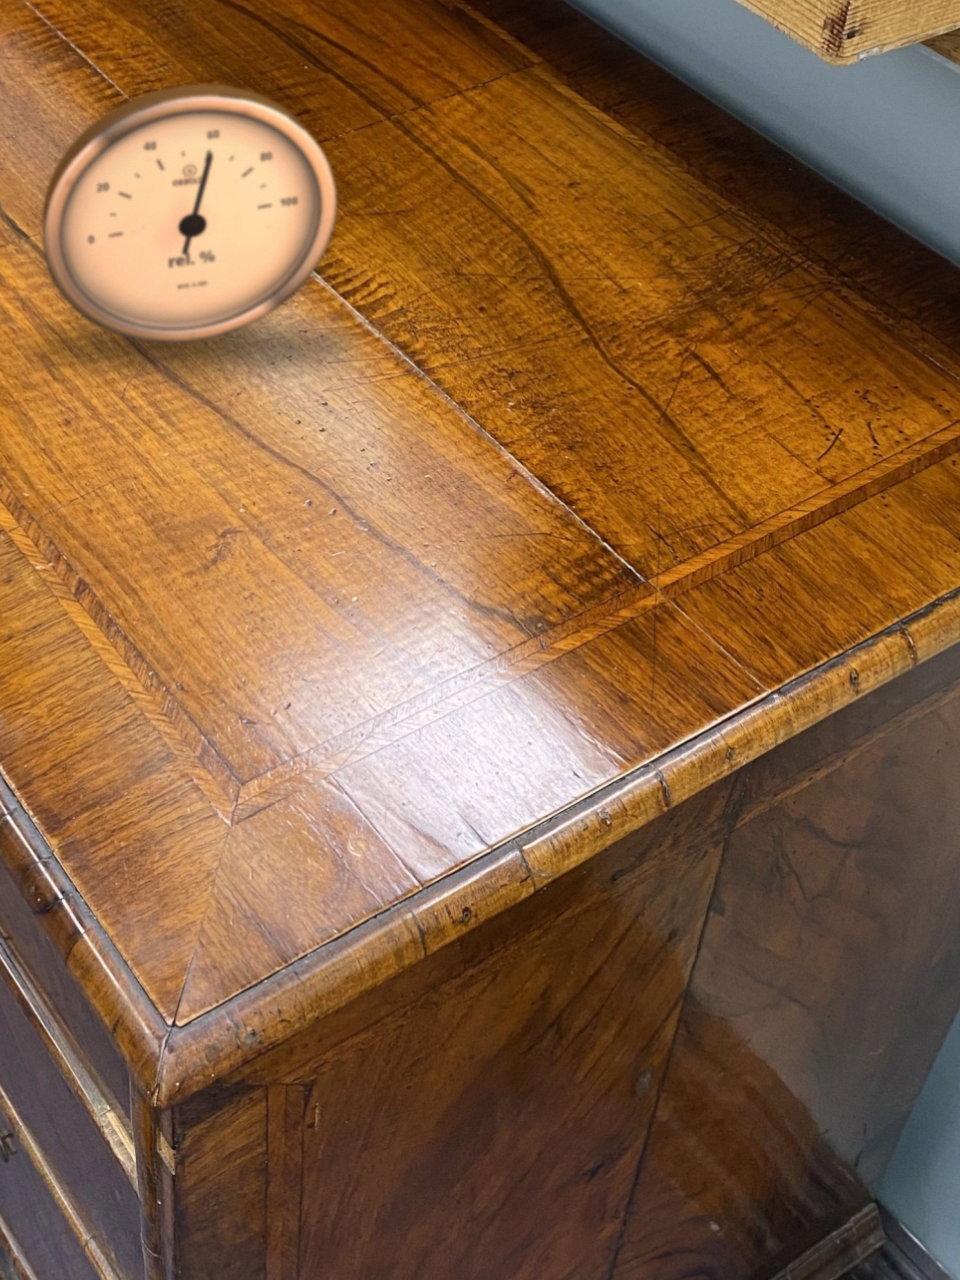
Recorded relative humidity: **60** %
